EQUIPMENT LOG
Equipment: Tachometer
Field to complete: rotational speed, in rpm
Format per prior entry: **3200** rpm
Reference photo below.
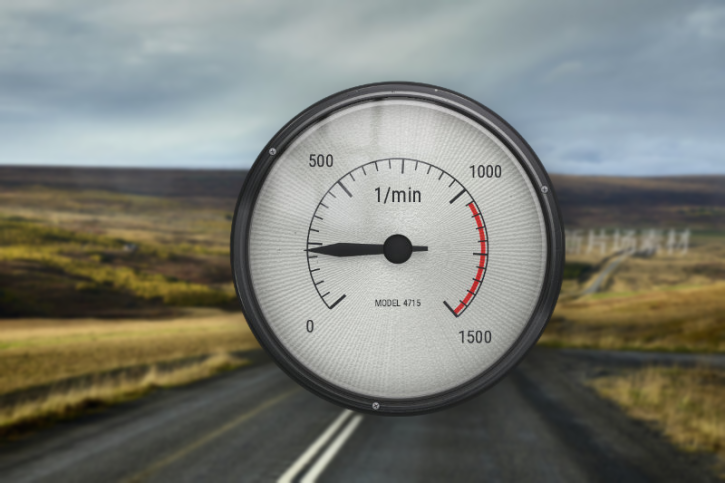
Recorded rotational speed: **225** rpm
